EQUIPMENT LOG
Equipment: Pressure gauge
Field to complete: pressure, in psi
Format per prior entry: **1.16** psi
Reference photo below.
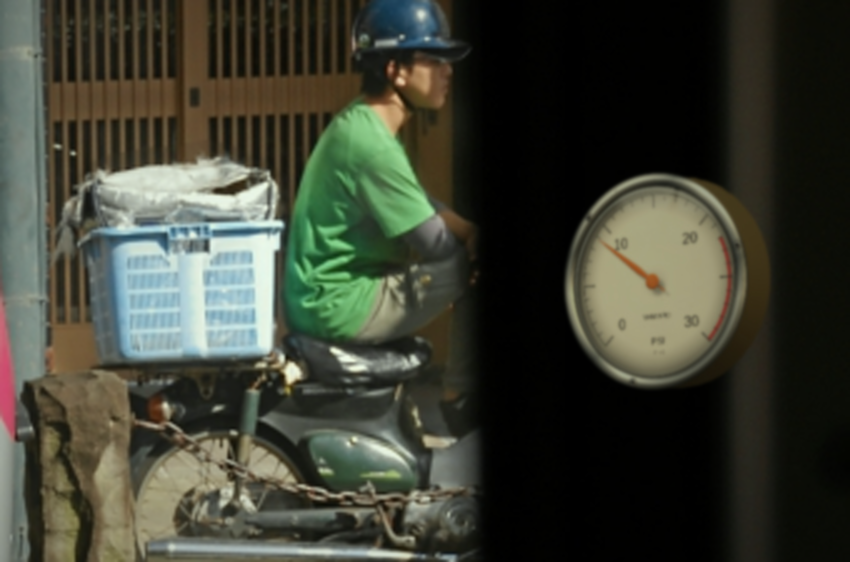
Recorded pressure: **9** psi
